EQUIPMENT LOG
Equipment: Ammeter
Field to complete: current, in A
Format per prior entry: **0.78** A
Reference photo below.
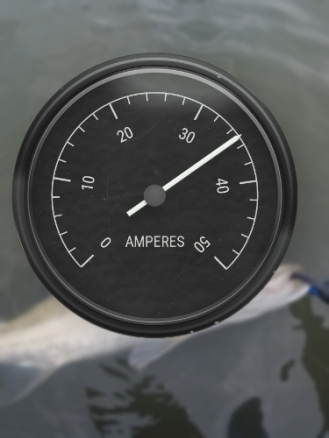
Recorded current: **35** A
